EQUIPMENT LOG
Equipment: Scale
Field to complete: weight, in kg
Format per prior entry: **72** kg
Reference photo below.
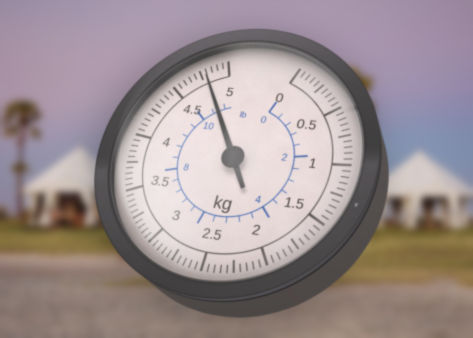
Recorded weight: **4.8** kg
